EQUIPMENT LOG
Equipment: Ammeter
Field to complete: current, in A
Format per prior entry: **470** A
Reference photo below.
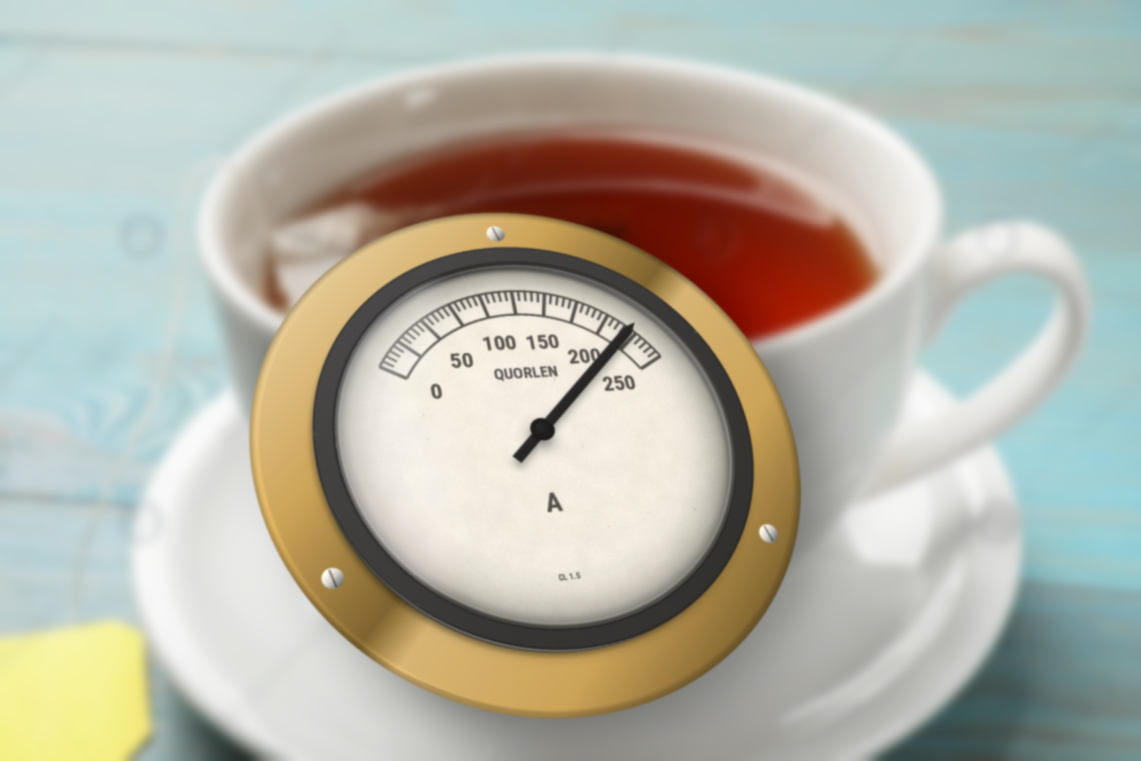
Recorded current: **220** A
